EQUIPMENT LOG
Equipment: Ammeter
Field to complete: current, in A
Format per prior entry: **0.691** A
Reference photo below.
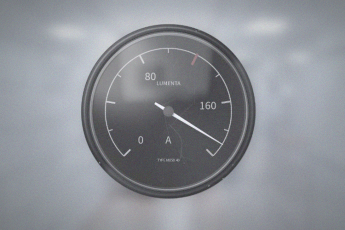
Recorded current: **190** A
